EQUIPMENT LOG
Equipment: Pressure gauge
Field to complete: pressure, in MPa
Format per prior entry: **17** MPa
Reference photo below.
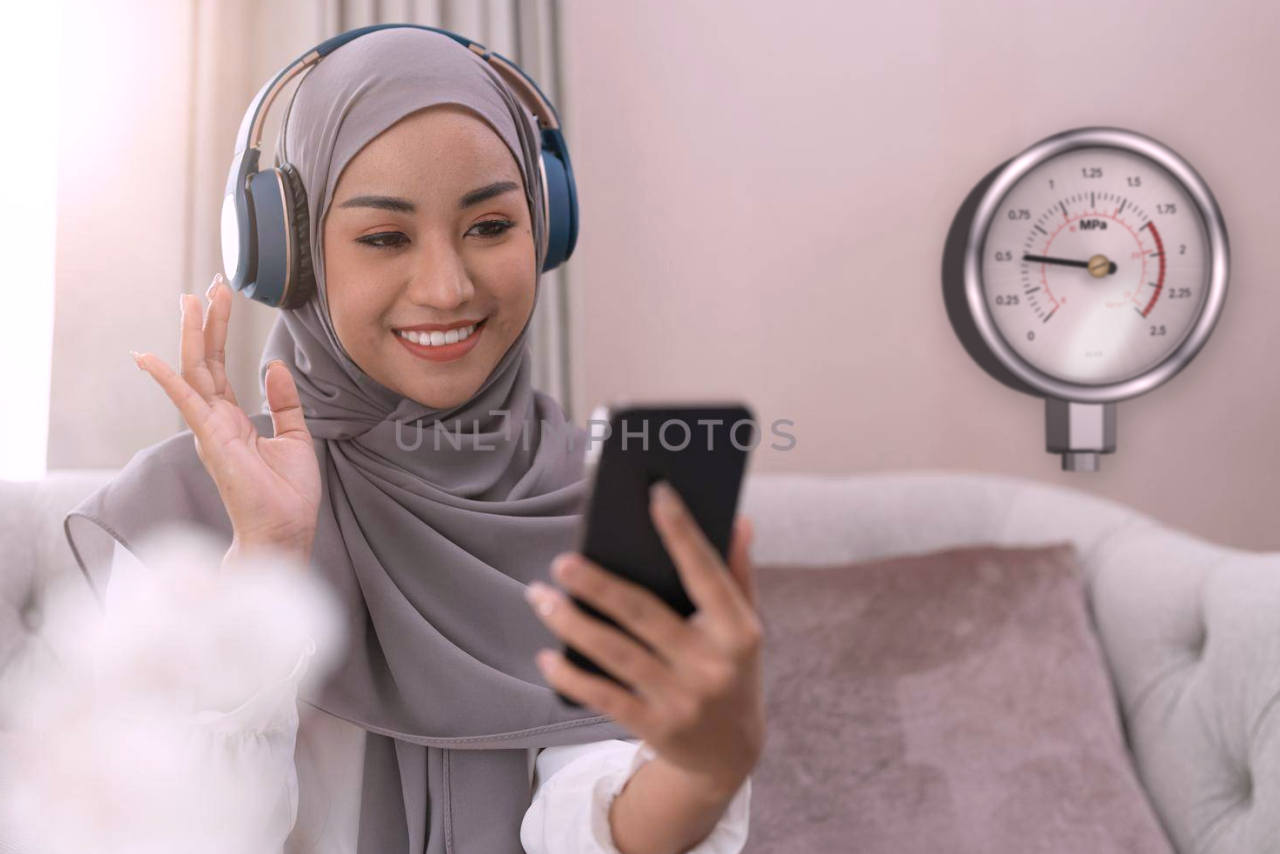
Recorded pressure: **0.5** MPa
